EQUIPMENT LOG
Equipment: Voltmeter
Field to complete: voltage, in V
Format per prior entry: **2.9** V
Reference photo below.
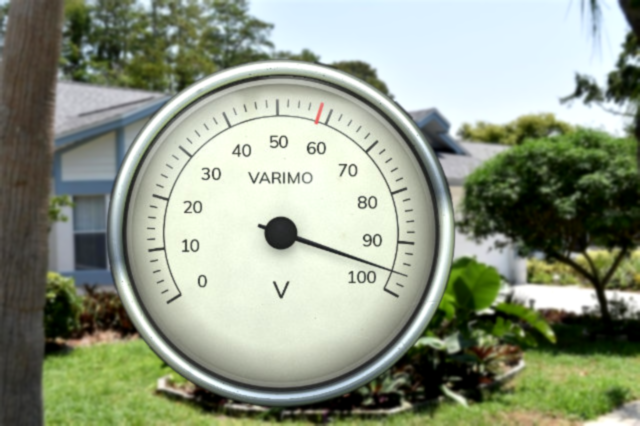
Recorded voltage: **96** V
